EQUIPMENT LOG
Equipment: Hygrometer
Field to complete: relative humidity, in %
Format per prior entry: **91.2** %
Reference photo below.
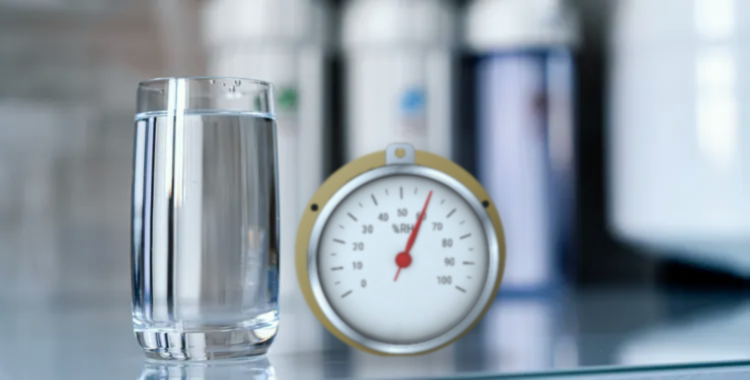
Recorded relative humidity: **60** %
